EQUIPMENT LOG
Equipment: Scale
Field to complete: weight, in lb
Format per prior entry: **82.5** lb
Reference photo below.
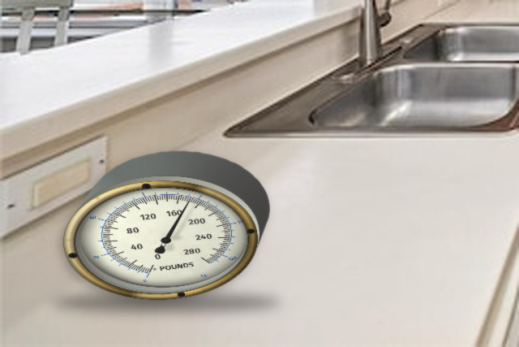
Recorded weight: **170** lb
